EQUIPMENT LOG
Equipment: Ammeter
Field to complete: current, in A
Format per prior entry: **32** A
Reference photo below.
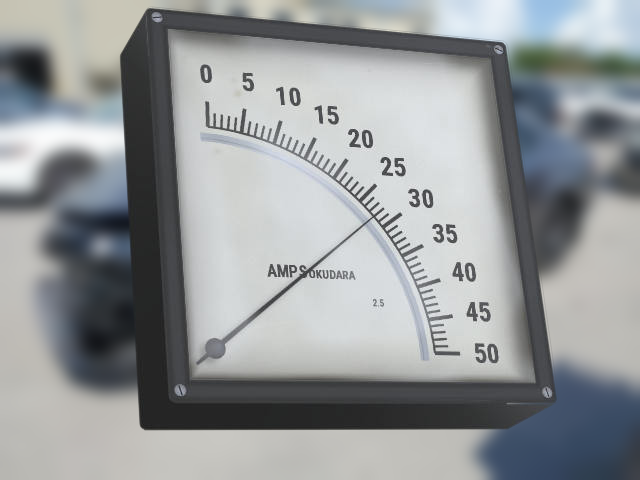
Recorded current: **28** A
